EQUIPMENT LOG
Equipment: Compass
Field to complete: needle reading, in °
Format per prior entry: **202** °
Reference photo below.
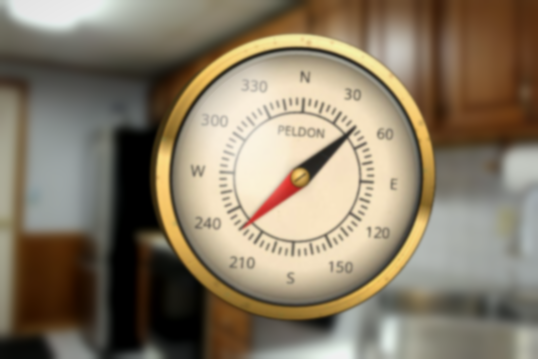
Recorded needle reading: **225** °
